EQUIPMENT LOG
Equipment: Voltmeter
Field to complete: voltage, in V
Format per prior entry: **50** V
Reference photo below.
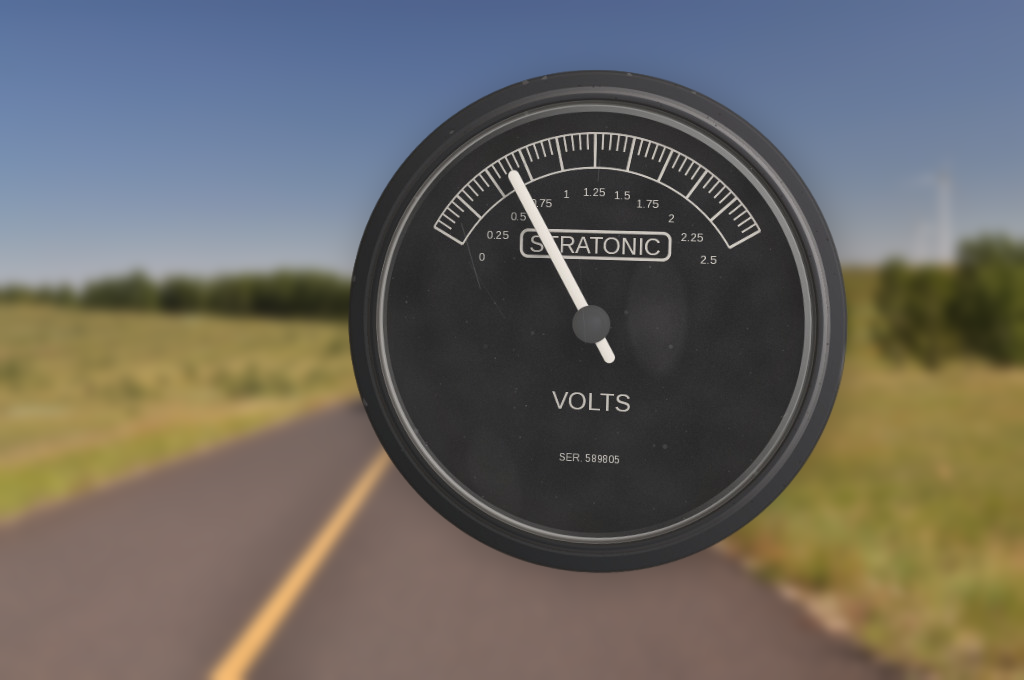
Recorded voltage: **0.65** V
